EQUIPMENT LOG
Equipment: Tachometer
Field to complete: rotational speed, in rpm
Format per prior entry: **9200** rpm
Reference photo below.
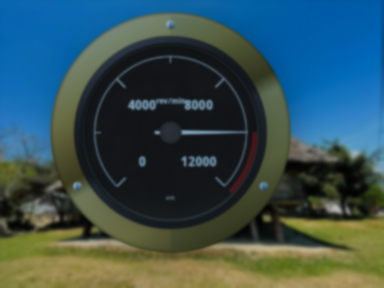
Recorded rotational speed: **10000** rpm
